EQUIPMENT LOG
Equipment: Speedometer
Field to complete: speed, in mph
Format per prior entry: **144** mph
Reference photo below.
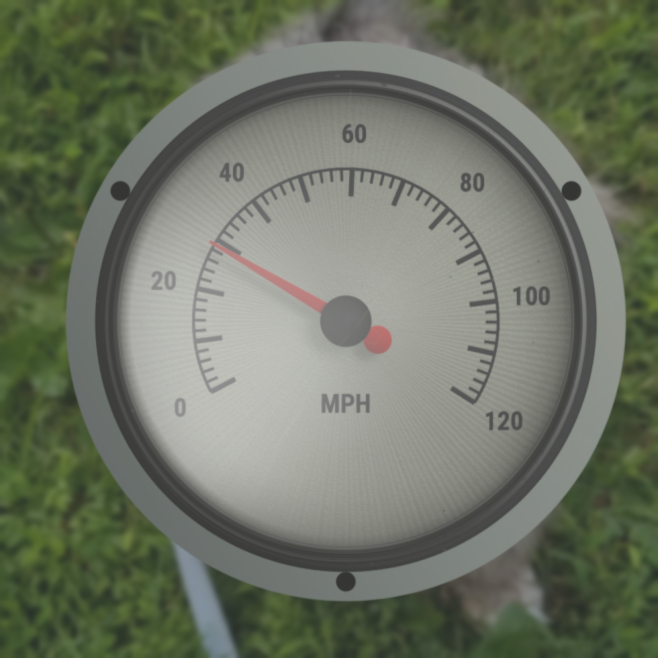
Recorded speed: **29** mph
